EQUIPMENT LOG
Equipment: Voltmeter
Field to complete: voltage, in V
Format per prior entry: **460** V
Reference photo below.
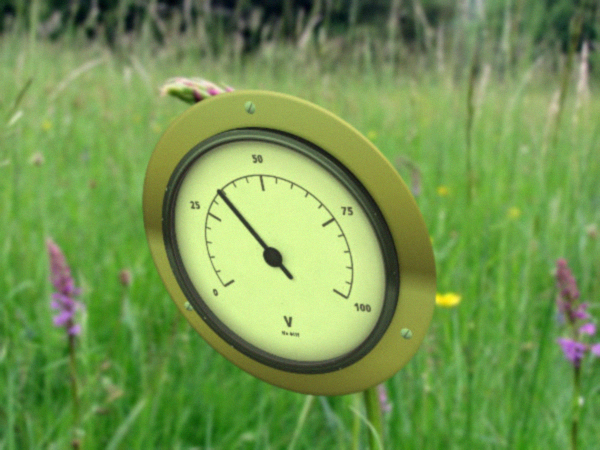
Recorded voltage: **35** V
